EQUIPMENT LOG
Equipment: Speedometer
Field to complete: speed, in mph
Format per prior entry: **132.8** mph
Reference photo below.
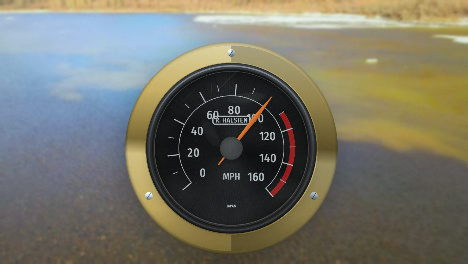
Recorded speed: **100** mph
